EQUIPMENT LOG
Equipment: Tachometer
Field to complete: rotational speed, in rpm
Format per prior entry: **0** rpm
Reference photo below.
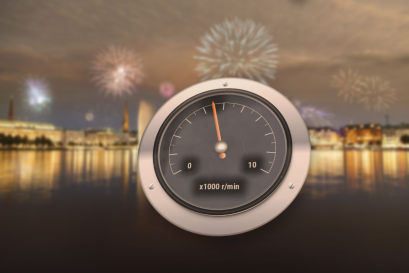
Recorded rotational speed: **4500** rpm
